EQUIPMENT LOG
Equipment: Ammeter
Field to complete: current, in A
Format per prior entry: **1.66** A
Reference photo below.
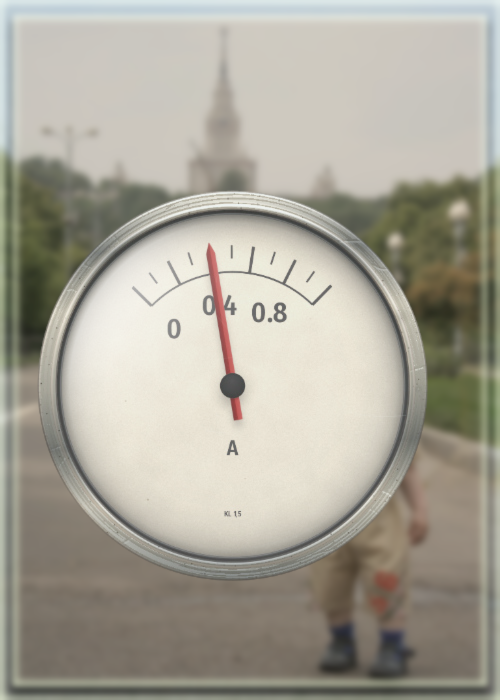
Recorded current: **0.4** A
